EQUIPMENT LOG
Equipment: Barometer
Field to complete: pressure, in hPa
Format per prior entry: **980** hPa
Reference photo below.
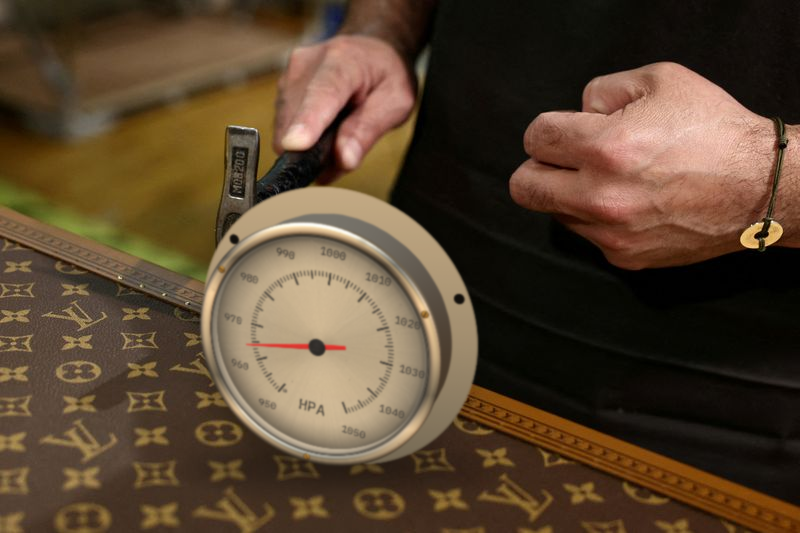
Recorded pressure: **965** hPa
